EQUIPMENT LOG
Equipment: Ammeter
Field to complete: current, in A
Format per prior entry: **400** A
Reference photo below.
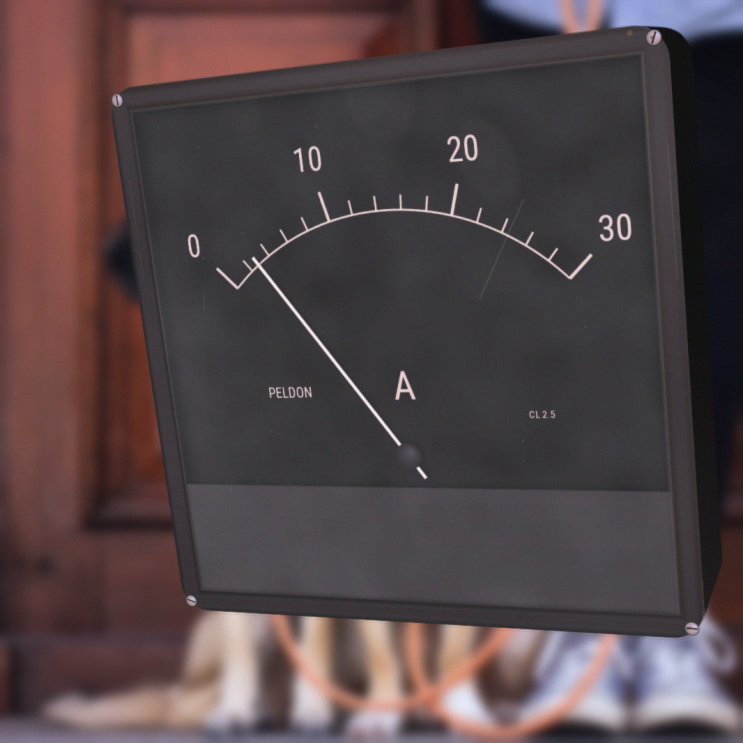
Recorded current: **3** A
